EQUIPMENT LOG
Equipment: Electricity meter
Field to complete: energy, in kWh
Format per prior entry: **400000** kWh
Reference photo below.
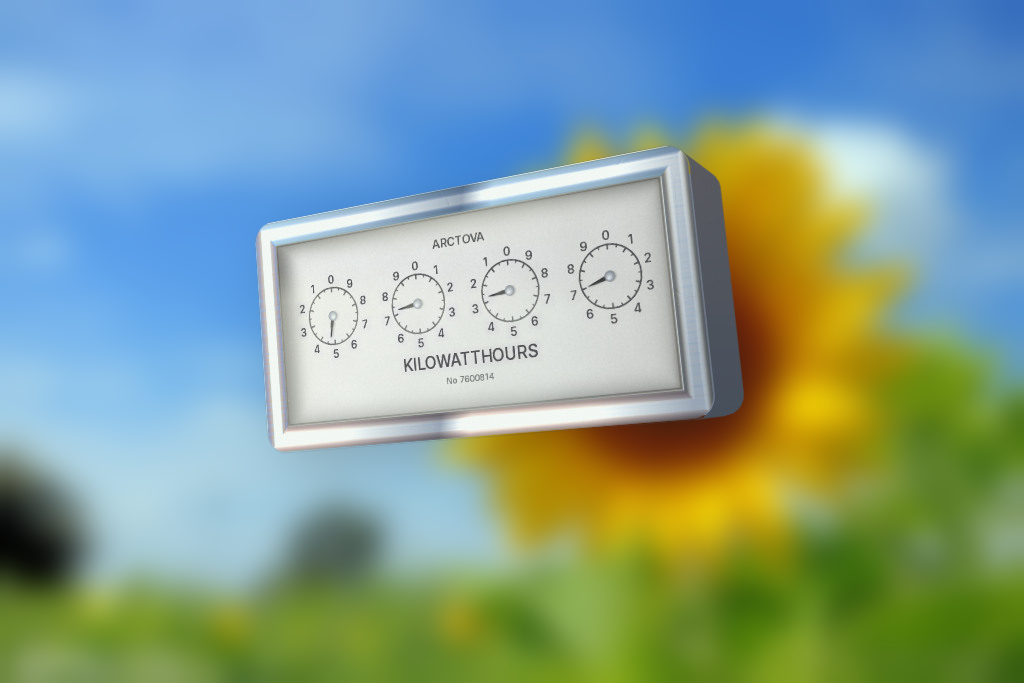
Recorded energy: **4727** kWh
